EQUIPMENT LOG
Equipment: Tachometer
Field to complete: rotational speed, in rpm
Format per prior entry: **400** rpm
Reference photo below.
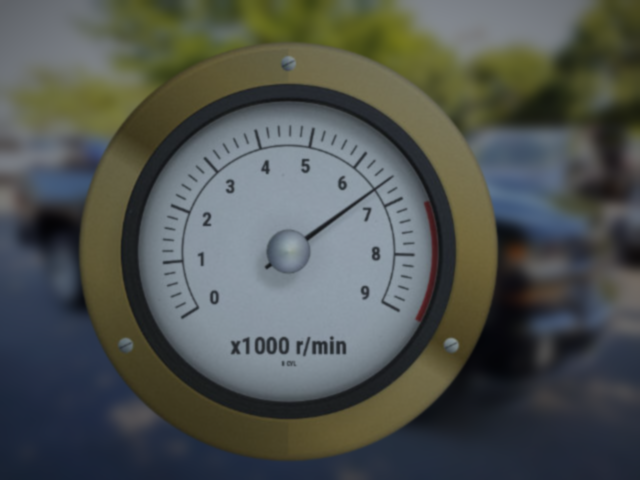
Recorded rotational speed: **6600** rpm
